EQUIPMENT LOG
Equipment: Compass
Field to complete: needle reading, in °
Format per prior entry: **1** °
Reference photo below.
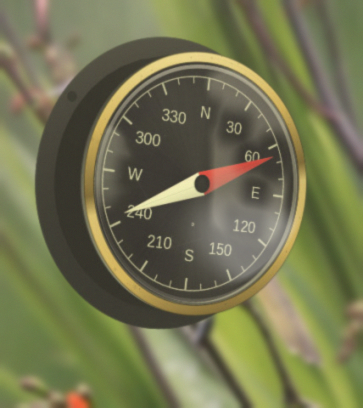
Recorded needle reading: **65** °
